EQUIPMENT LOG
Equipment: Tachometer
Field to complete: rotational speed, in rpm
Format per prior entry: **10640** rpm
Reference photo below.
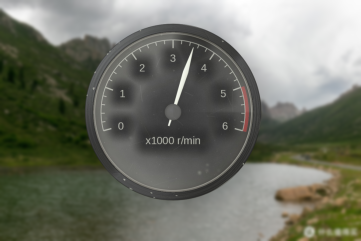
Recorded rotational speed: **3500** rpm
